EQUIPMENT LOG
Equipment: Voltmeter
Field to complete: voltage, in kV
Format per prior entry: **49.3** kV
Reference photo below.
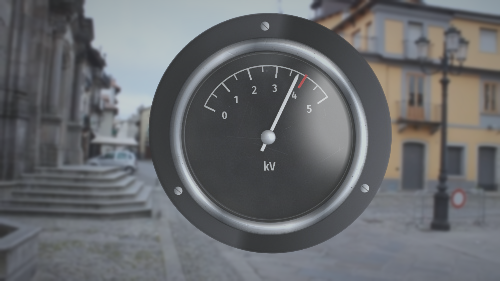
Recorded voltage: **3.75** kV
